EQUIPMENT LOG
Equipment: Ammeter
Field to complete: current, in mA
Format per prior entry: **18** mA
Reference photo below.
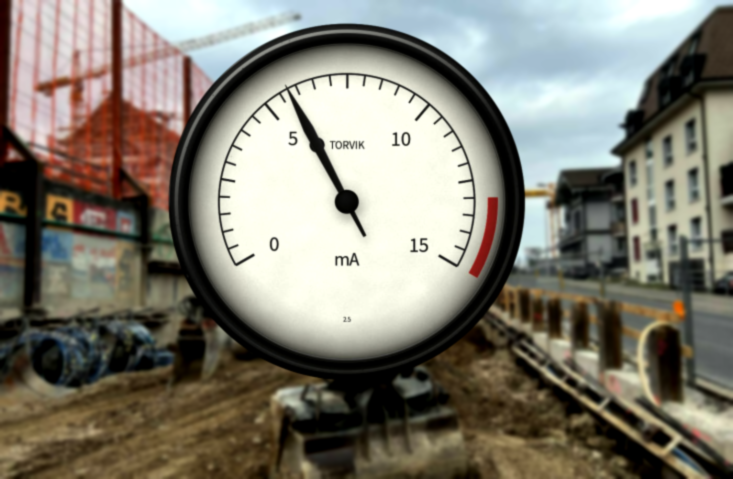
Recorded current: **5.75** mA
